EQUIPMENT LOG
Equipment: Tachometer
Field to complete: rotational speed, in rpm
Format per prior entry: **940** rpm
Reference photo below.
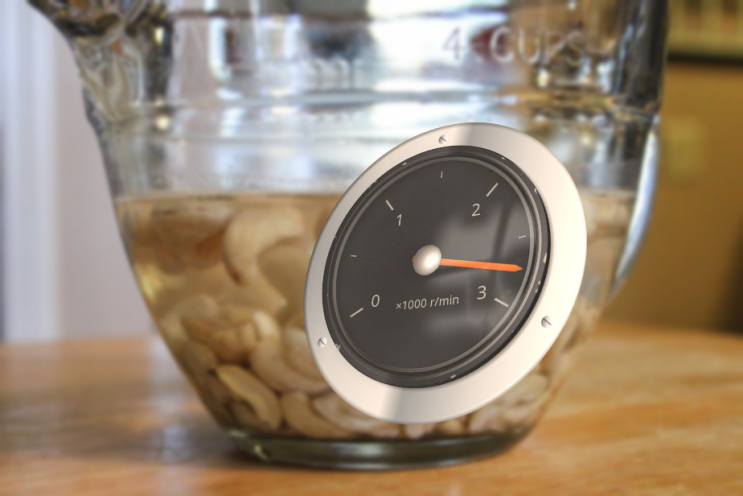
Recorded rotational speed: **2750** rpm
